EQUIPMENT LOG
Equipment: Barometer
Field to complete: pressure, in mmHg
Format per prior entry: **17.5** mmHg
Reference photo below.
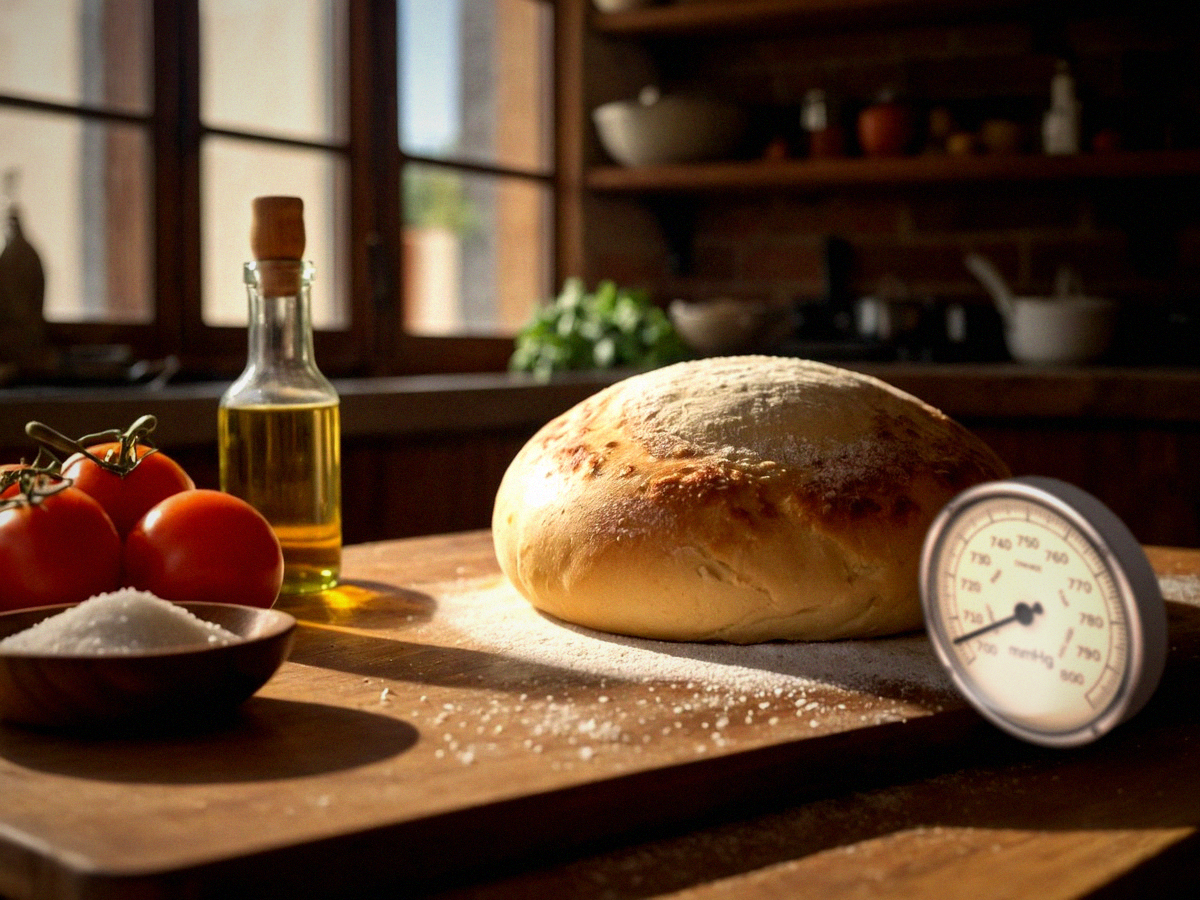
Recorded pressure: **705** mmHg
